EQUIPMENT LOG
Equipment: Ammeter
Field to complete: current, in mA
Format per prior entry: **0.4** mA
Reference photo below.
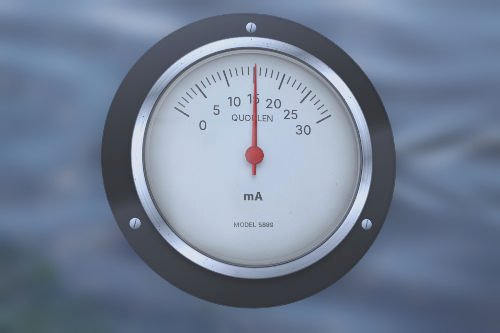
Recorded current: **15** mA
